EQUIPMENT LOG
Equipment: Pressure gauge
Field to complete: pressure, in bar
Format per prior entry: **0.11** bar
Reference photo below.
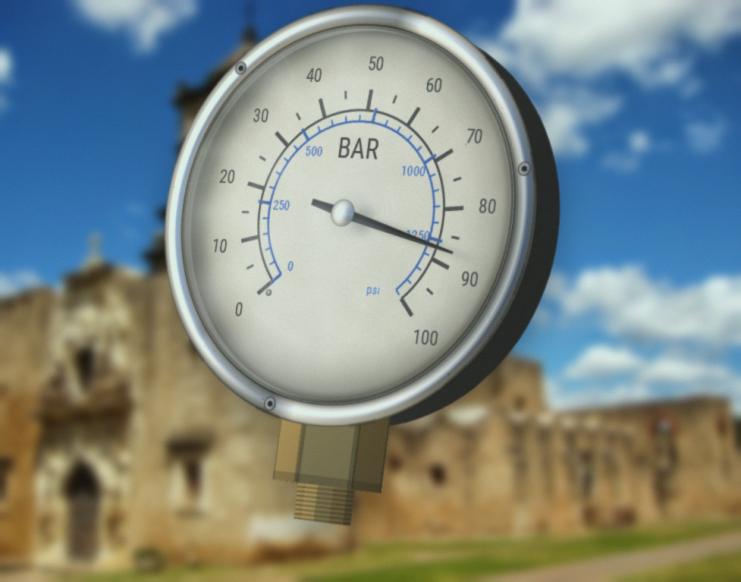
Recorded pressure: **87.5** bar
